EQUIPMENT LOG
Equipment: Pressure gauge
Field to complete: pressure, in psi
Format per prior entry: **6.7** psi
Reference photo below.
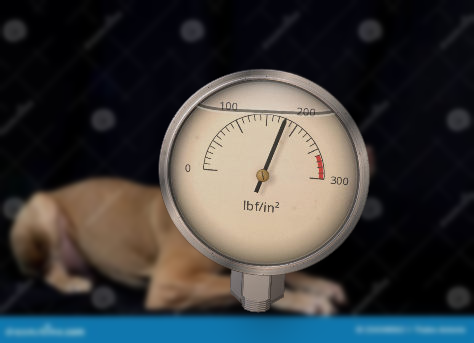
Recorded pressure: **180** psi
